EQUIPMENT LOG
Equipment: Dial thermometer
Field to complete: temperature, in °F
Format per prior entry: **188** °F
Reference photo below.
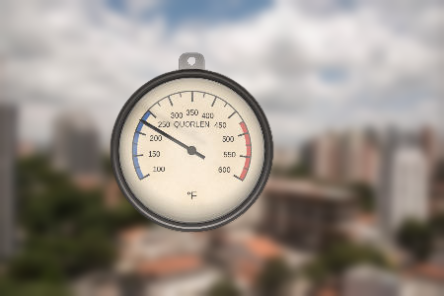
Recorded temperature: **225** °F
